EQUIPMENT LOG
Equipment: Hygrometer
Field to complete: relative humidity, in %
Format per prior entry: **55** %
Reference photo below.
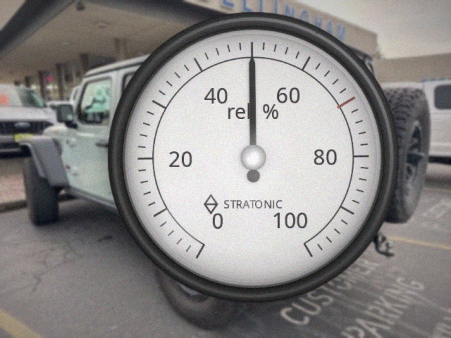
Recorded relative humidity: **50** %
